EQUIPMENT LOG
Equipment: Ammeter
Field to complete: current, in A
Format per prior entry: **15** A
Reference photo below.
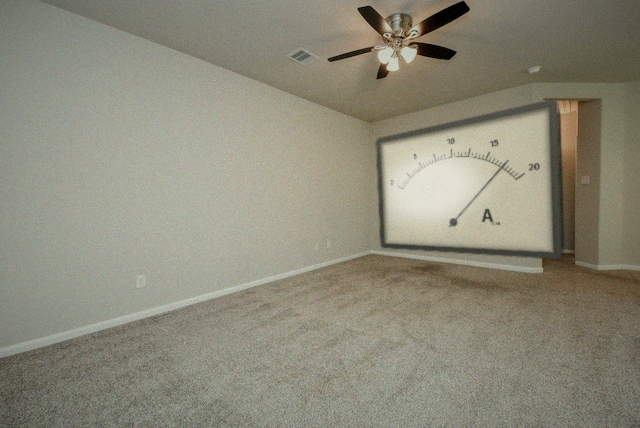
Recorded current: **17.5** A
